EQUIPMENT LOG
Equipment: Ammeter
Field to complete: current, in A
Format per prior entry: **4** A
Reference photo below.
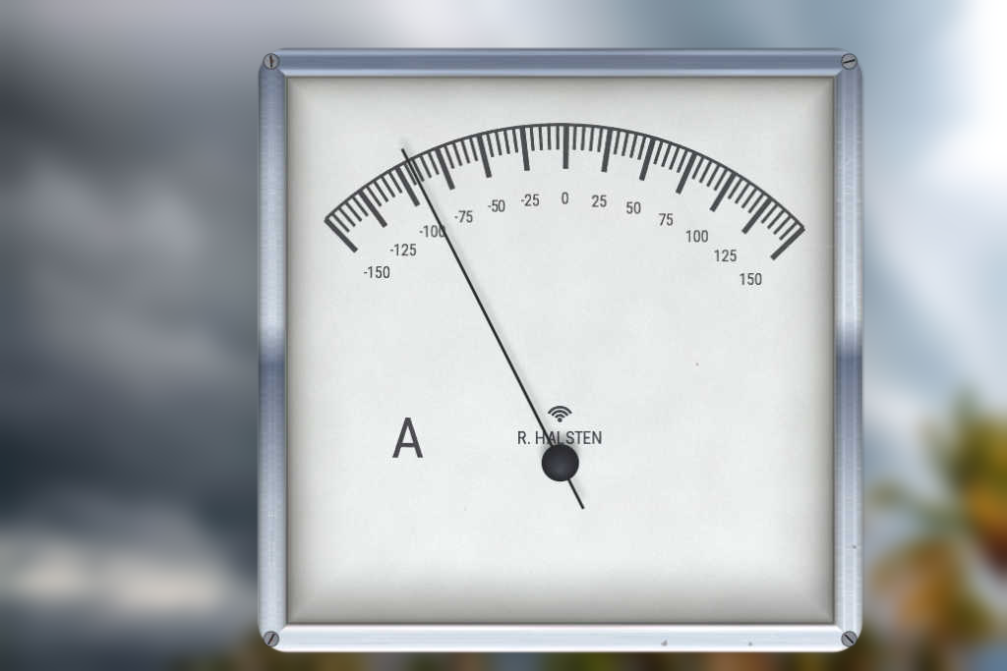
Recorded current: **-92.5** A
